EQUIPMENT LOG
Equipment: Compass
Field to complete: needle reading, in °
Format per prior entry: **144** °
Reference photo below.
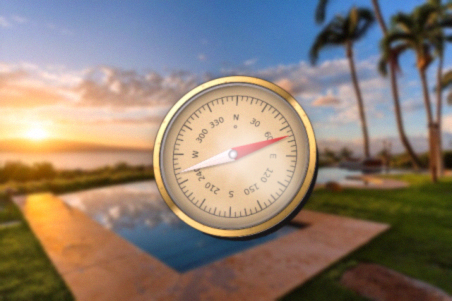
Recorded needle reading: **70** °
